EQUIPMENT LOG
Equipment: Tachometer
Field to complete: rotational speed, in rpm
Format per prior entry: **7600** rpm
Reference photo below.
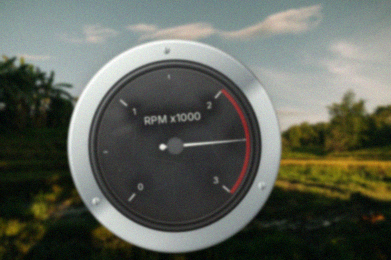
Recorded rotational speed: **2500** rpm
